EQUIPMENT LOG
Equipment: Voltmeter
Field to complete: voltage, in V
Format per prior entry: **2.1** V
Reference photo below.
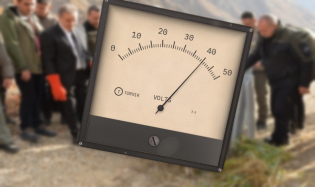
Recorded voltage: **40** V
